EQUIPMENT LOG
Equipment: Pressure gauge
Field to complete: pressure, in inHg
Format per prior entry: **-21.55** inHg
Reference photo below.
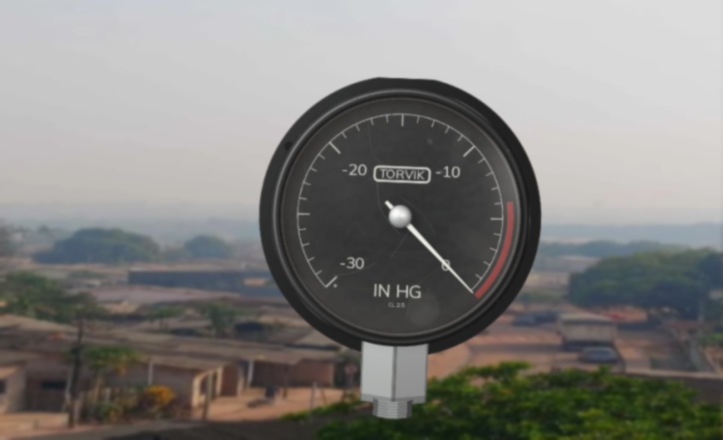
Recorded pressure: **0** inHg
